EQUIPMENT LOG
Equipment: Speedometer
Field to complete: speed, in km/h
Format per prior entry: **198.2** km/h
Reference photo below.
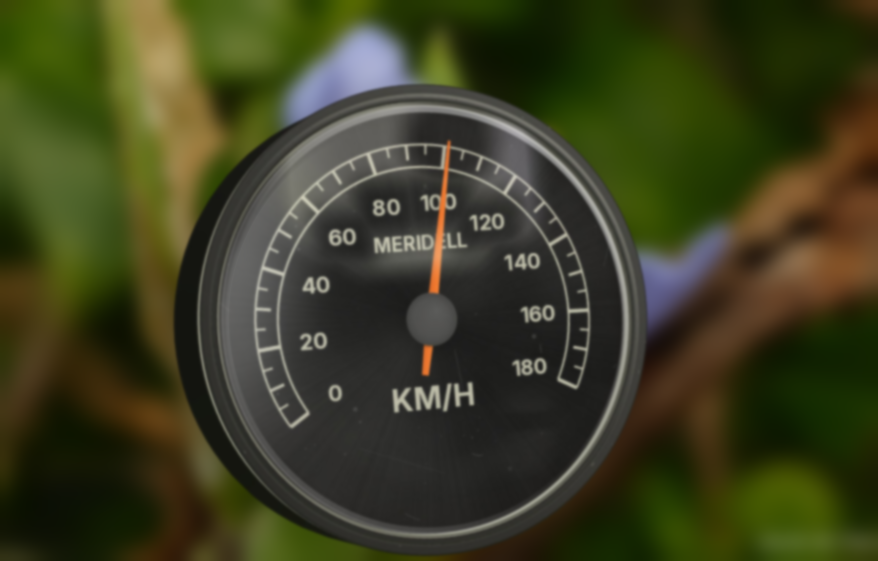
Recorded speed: **100** km/h
